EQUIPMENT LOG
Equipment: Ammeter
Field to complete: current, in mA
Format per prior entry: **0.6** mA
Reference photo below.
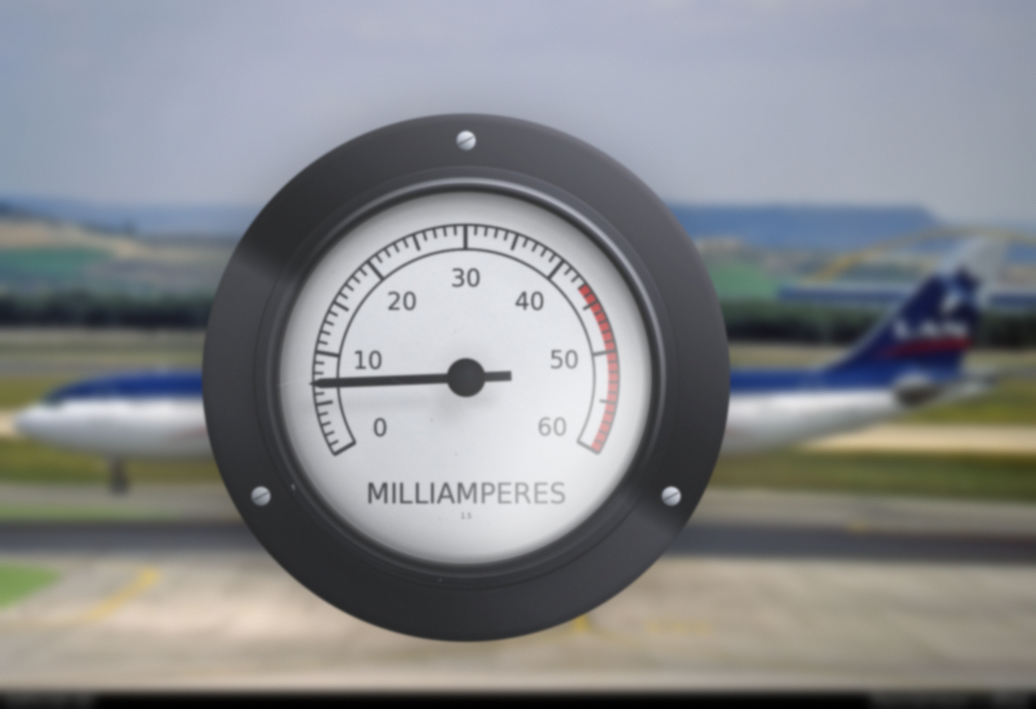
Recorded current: **7** mA
